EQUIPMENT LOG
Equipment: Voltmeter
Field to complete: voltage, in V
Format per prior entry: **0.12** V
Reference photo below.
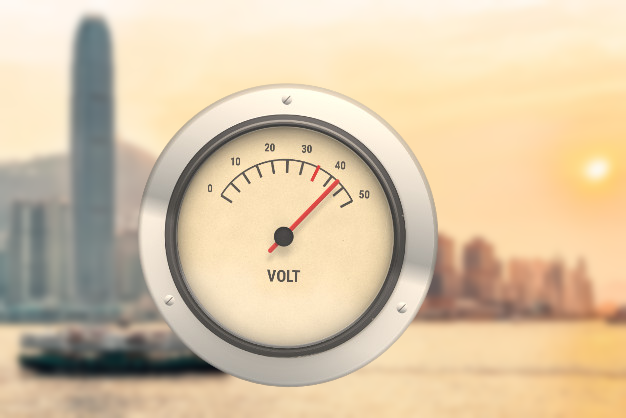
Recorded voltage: **42.5** V
